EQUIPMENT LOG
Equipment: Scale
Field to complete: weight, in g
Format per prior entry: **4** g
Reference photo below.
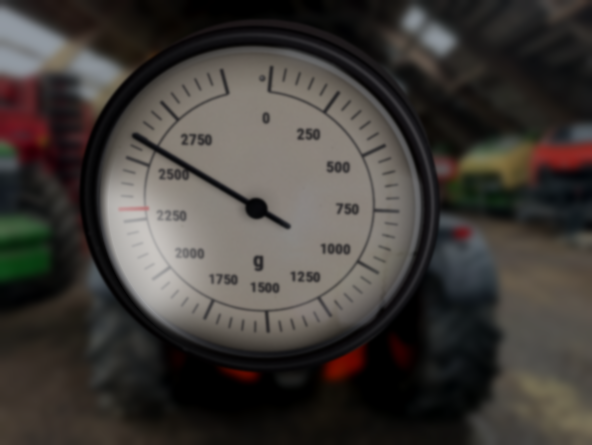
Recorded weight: **2600** g
